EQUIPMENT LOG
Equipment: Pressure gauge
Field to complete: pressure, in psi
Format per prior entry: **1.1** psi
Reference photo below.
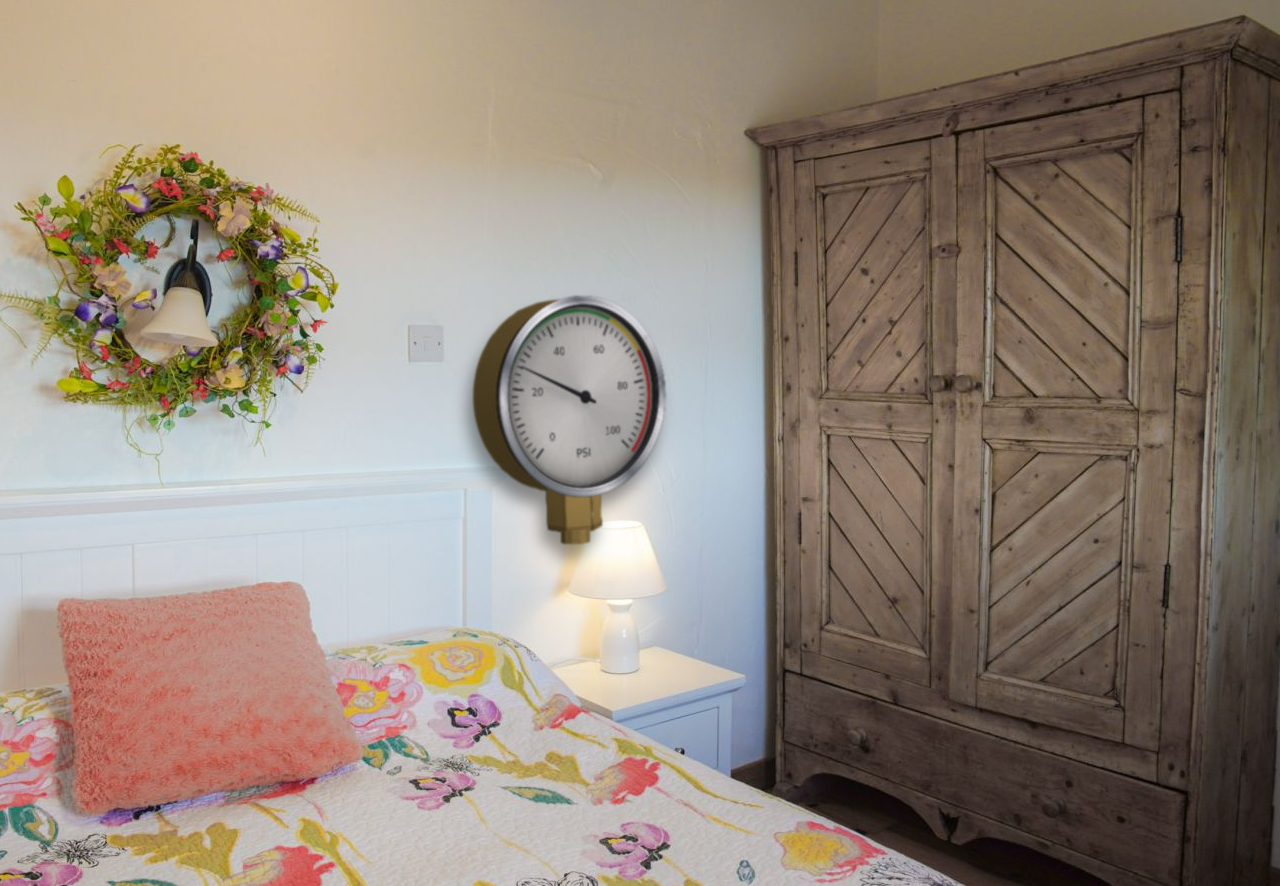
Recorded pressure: **26** psi
